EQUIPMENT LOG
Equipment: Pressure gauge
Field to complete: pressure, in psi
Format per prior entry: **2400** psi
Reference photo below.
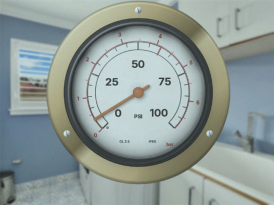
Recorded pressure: **5** psi
